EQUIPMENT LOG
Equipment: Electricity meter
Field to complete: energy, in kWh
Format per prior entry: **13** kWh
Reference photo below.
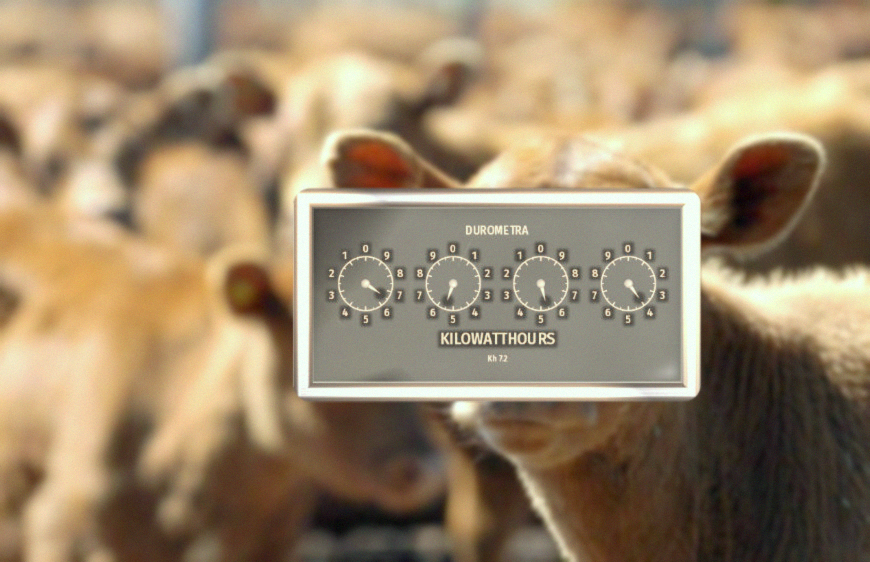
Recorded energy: **6554** kWh
